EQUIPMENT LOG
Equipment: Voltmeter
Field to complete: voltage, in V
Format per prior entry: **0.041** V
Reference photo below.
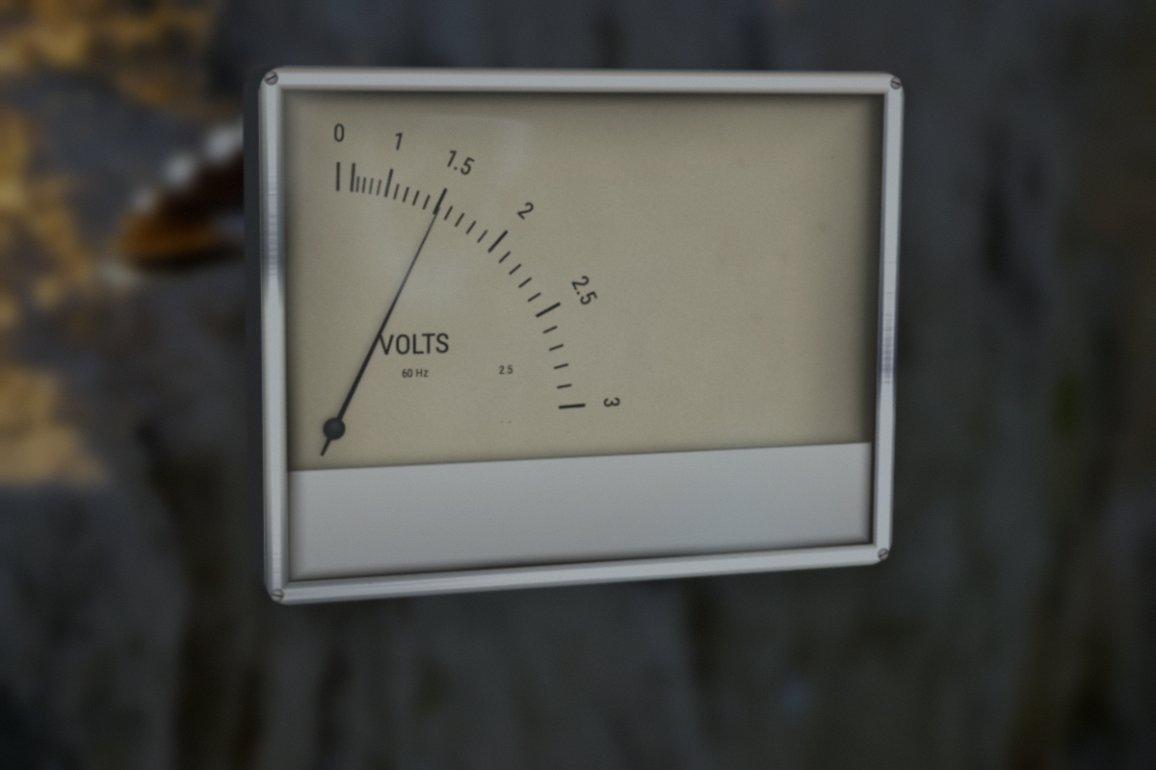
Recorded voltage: **1.5** V
